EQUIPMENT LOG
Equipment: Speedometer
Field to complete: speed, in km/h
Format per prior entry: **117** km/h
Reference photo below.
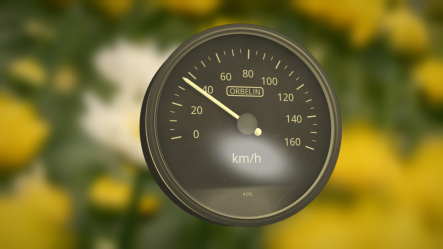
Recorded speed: **35** km/h
